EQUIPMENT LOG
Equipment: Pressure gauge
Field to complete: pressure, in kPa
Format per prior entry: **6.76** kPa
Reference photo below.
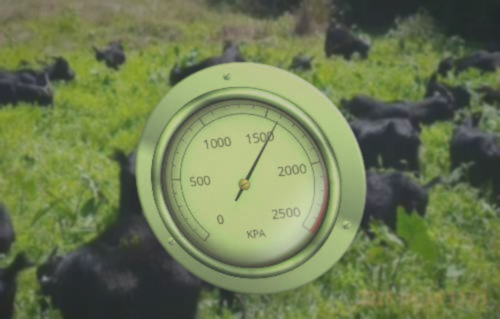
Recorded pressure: **1600** kPa
